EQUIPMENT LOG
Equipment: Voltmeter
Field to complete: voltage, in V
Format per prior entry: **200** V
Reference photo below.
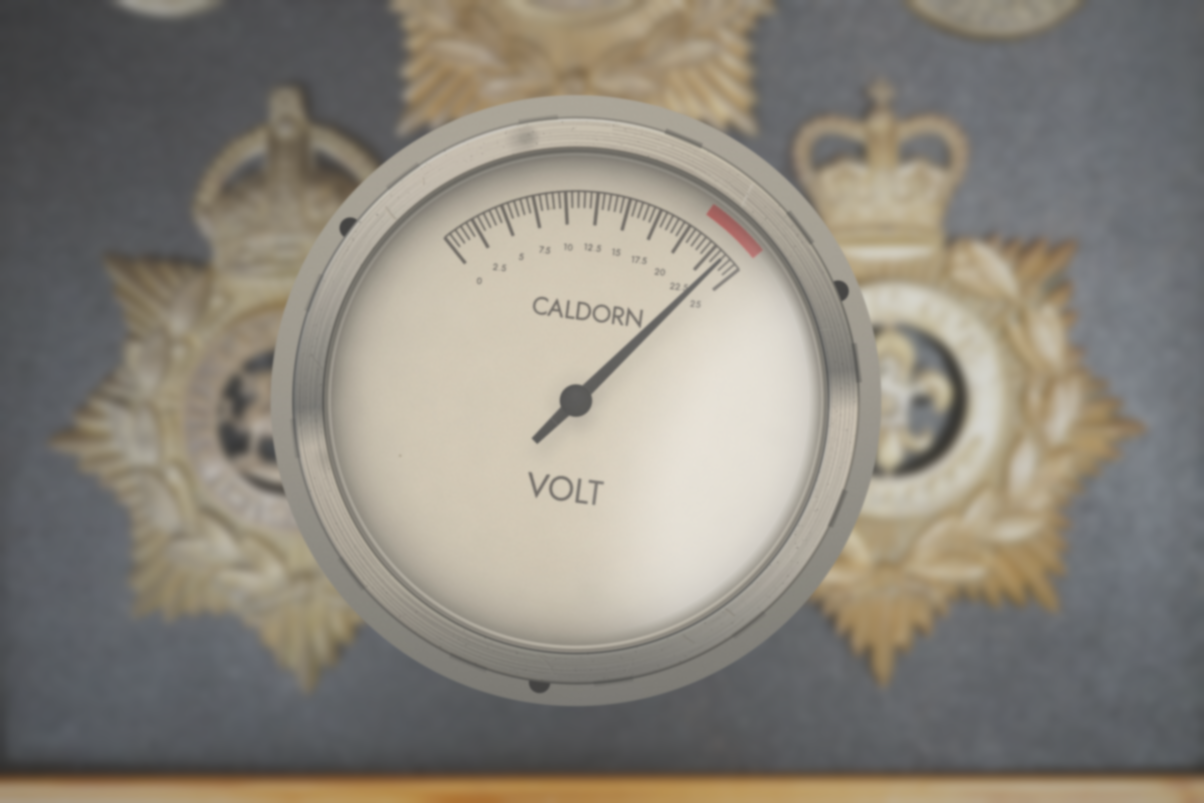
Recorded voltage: **23.5** V
